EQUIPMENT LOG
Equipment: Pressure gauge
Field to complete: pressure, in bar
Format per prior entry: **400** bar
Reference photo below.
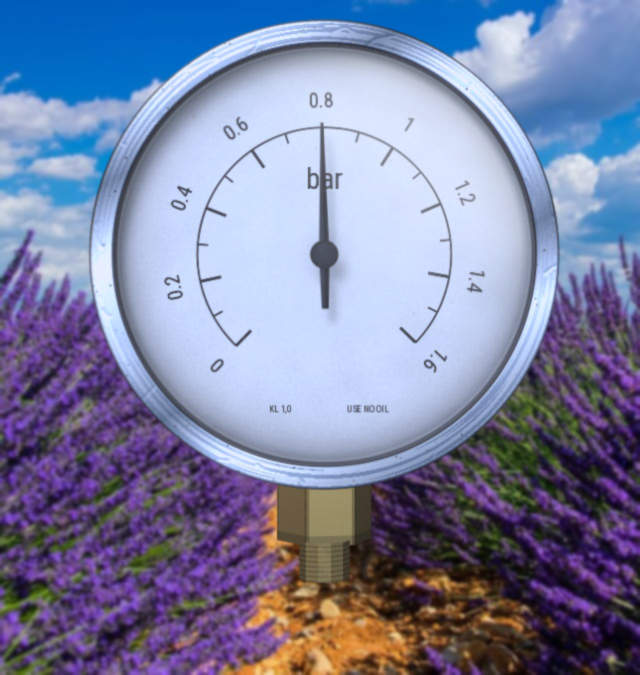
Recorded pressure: **0.8** bar
